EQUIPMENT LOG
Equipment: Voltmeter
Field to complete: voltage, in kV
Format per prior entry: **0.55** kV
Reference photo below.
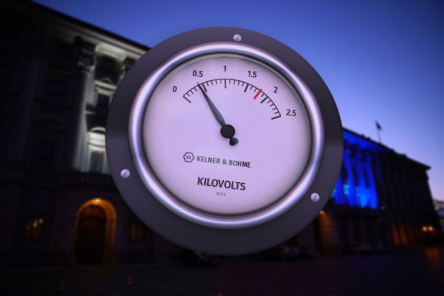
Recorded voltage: **0.4** kV
